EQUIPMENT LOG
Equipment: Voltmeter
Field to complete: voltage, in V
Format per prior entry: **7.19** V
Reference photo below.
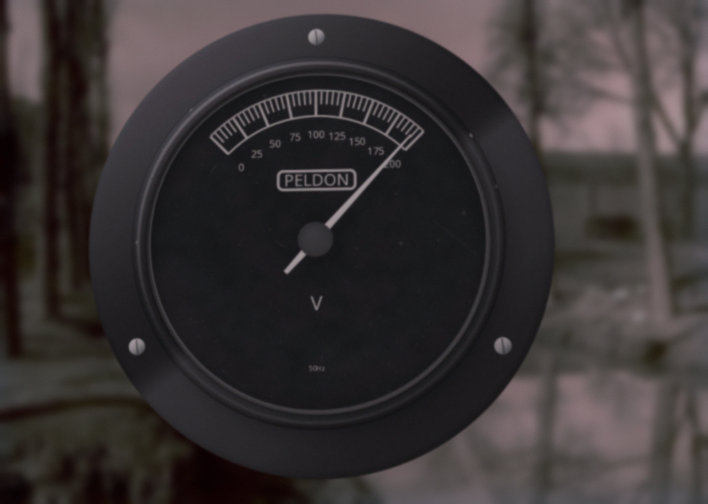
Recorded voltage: **195** V
